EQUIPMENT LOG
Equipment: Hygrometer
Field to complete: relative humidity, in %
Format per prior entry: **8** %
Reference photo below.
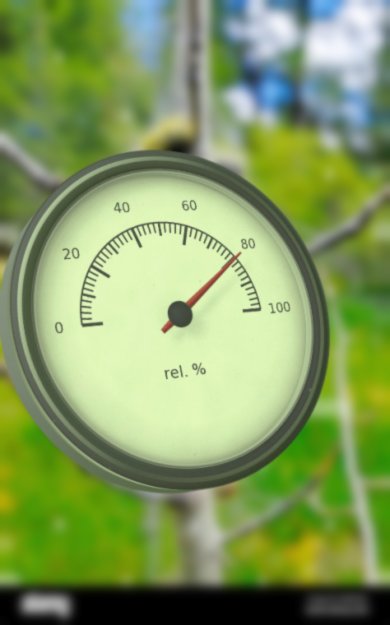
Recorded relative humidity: **80** %
